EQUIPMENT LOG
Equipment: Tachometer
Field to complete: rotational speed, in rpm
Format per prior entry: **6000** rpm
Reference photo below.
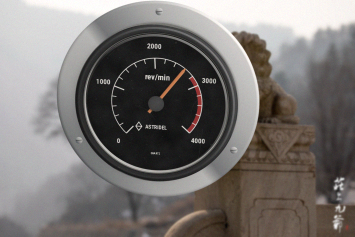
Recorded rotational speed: **2600** rpm
